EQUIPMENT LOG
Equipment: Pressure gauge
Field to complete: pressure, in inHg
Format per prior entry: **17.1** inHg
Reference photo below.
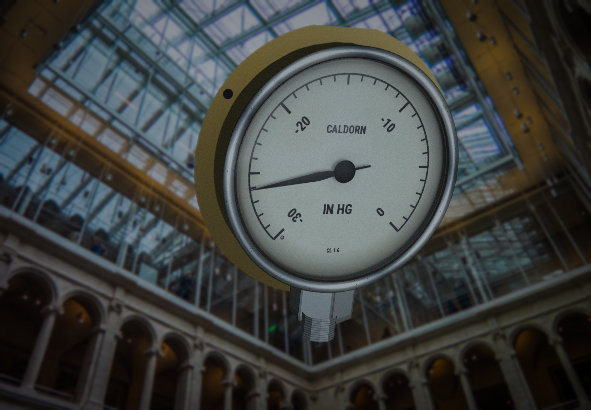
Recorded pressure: **-26** inHg
